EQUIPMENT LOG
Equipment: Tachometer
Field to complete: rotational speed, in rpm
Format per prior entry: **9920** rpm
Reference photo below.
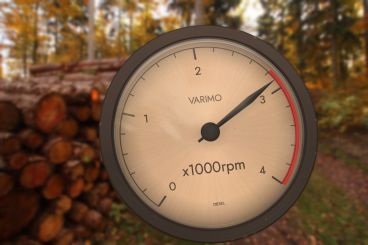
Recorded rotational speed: **2900** rpm
